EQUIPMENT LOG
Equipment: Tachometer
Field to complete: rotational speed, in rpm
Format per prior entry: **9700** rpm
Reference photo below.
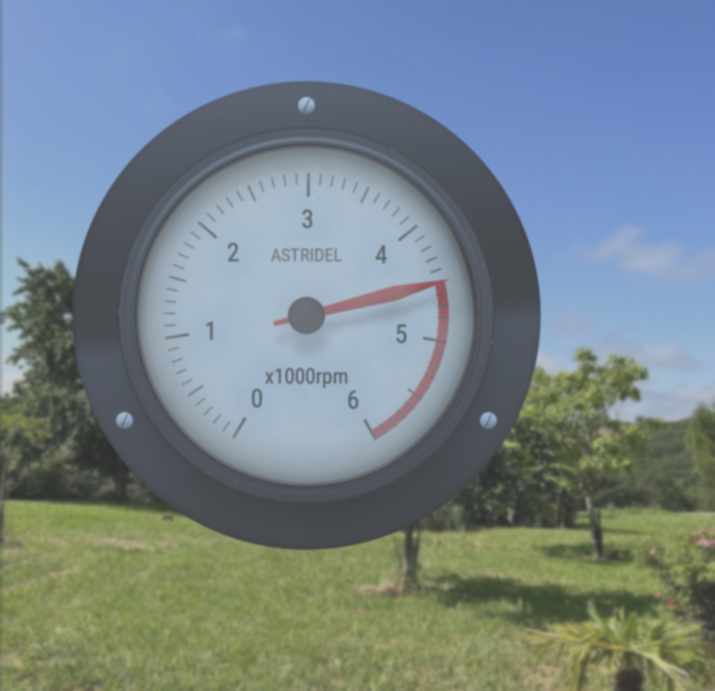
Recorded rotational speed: **4500** rpm
